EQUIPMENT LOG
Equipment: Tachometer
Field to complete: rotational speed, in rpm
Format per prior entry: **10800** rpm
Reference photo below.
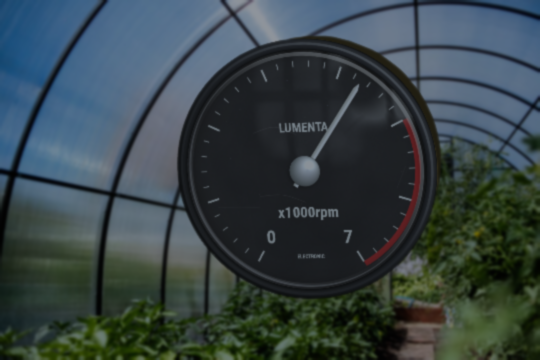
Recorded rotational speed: **4300** rpm
